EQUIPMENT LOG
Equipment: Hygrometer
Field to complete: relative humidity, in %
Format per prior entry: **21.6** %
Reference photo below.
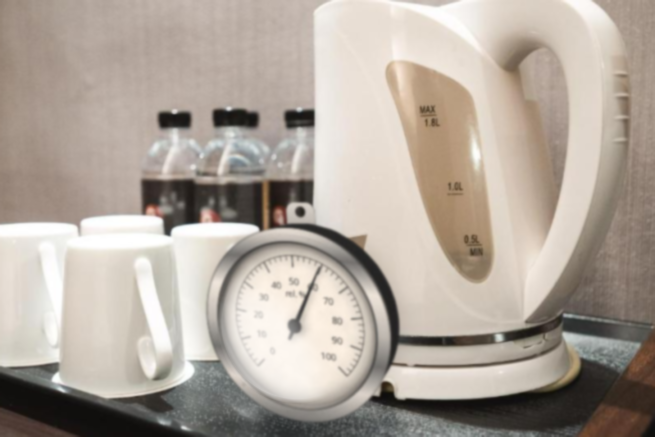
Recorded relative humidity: **60** %
